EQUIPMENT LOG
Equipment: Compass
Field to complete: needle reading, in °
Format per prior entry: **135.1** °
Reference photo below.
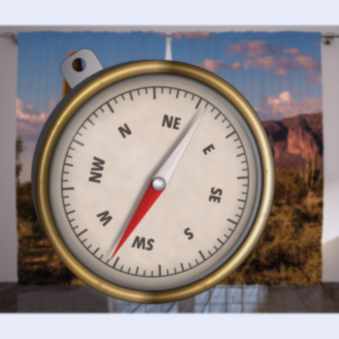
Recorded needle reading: **245** °
